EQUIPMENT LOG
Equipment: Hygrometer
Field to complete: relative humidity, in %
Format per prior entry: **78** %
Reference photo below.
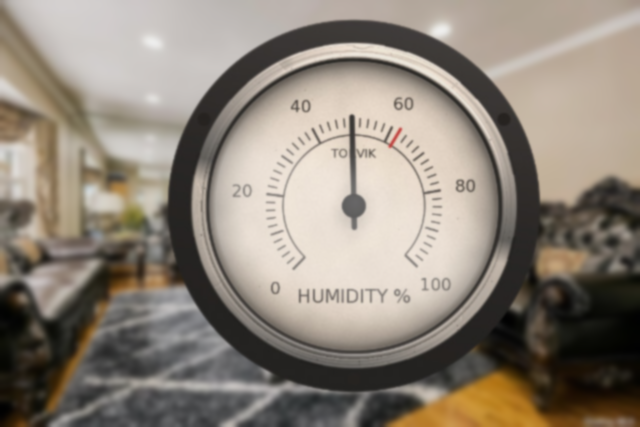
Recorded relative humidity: **50** %
